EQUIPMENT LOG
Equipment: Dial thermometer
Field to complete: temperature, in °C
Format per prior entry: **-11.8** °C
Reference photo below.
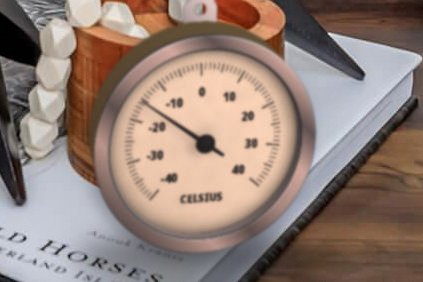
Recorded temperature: **-15** °C
